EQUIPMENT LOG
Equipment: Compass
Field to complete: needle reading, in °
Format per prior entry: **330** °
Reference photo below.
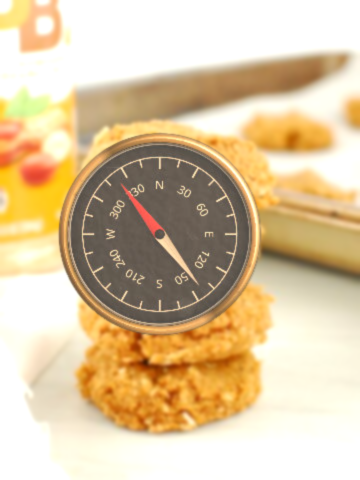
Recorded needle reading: **322.5** °
